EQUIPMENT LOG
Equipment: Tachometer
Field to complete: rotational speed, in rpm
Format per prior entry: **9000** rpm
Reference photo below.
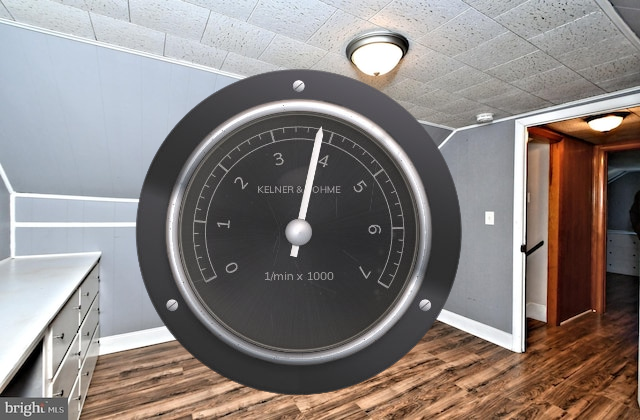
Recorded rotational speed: **3800** rpm
